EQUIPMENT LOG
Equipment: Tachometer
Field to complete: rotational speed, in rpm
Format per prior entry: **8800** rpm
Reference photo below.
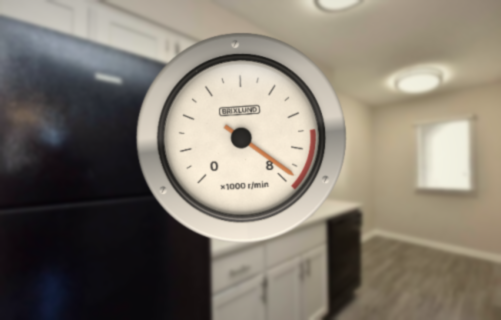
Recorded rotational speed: **7750** rpm
